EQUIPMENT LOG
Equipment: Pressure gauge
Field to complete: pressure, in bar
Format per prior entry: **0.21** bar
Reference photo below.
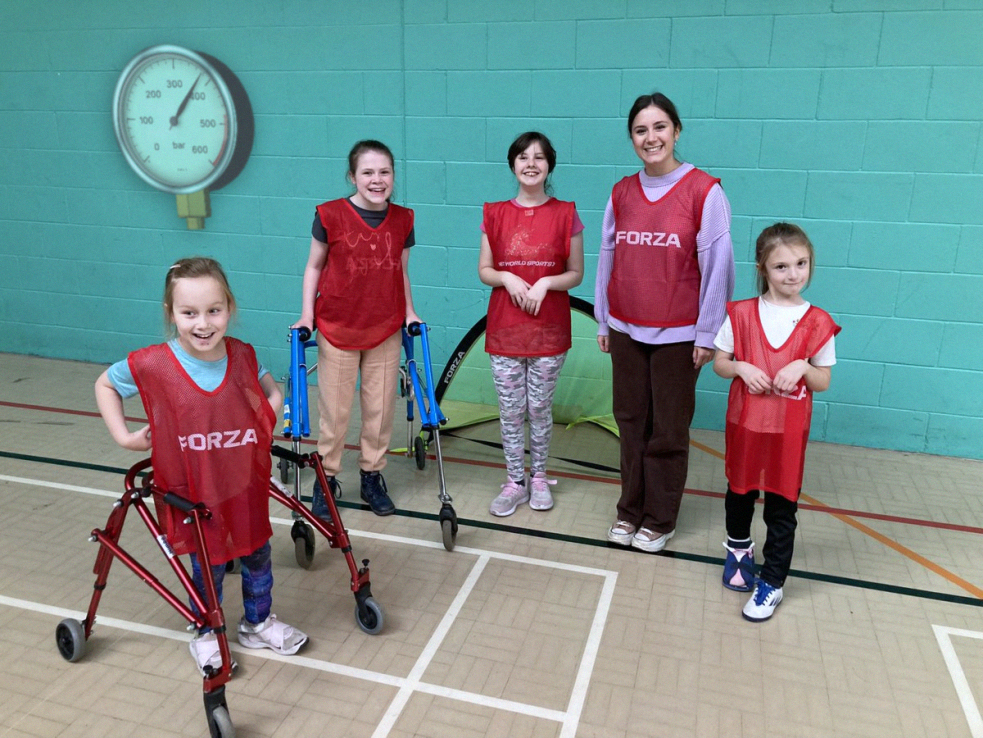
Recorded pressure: **380** bar
